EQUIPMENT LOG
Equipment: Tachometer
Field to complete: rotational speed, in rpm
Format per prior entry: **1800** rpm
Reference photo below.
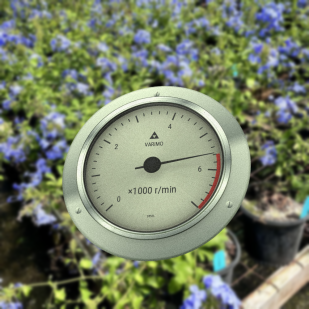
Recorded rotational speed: **5600** rpm
